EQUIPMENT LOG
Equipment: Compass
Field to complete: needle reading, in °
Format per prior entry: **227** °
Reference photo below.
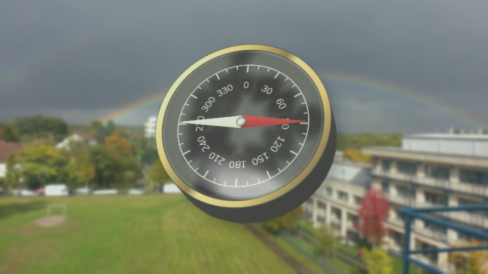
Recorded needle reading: **90** °
